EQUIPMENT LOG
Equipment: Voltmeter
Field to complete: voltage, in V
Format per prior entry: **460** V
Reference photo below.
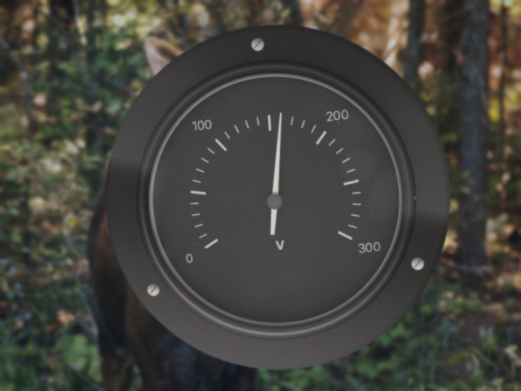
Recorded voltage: **160** V
